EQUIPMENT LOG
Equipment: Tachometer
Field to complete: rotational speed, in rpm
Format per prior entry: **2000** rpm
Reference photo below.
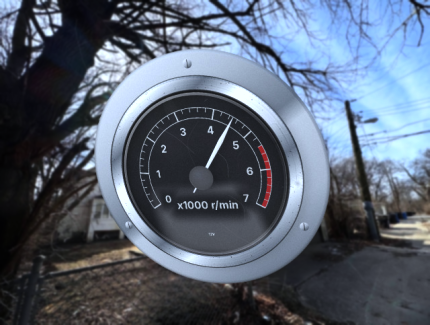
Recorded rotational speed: **4500** rpm
